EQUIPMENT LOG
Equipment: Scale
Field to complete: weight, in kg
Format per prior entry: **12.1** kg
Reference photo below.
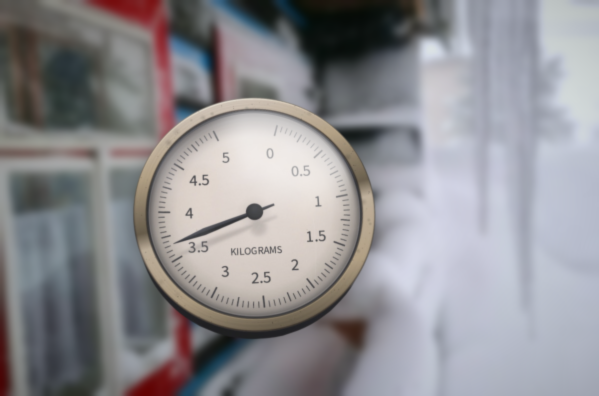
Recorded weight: **3.65** kg
